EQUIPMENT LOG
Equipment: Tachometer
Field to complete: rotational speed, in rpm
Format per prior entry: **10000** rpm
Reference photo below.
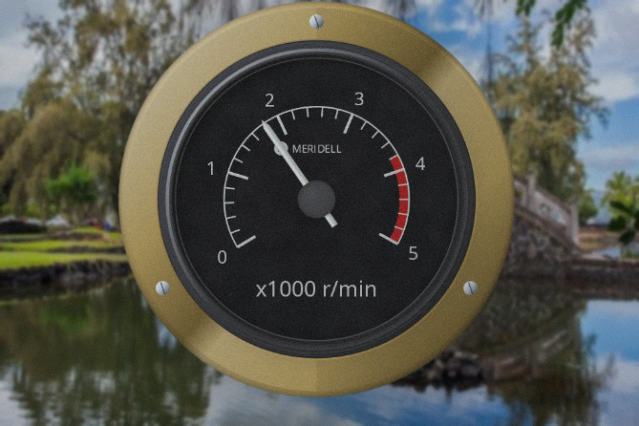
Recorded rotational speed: **1800** rpm
